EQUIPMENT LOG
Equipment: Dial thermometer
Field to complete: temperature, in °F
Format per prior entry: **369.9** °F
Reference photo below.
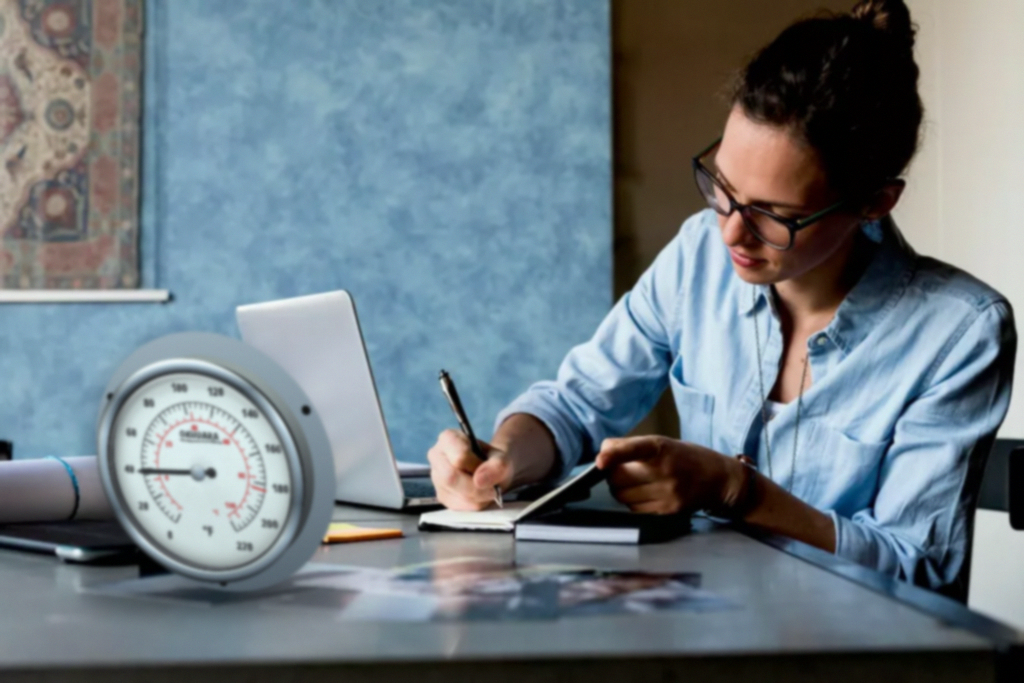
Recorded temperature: **40** °F
